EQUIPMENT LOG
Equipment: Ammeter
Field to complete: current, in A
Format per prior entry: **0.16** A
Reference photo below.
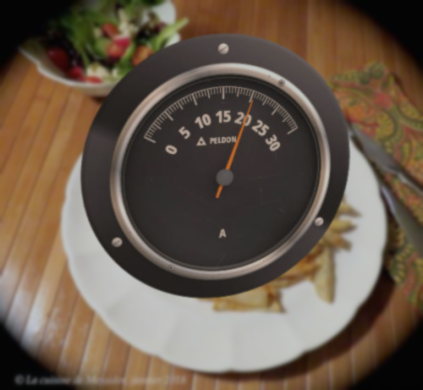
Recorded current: **20** A
